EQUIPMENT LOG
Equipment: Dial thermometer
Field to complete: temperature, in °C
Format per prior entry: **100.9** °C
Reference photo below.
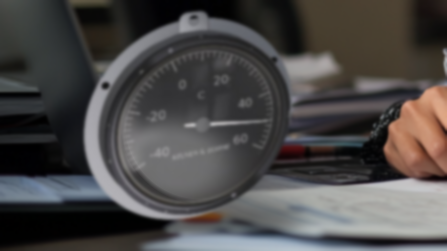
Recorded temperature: **50** °C
